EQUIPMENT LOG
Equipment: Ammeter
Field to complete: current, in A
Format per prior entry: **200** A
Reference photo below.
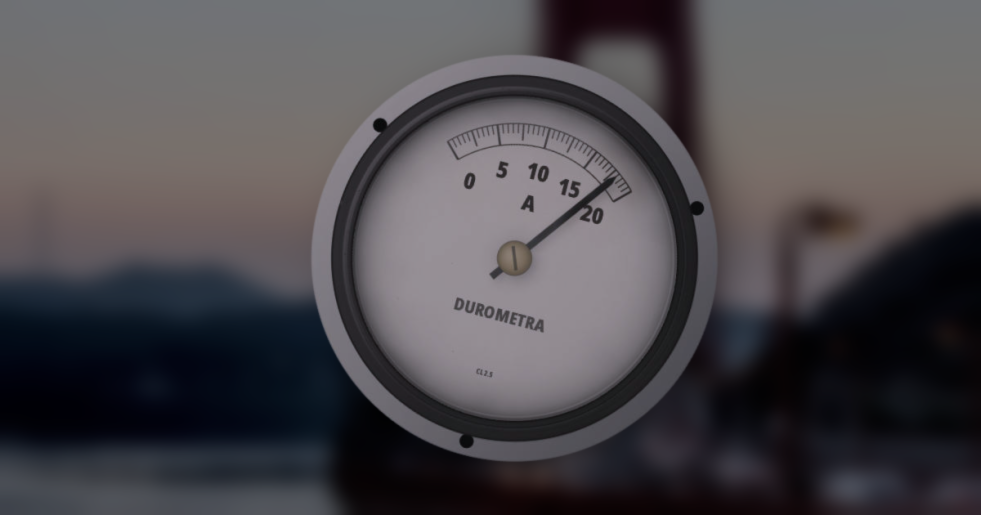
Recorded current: **18** A
